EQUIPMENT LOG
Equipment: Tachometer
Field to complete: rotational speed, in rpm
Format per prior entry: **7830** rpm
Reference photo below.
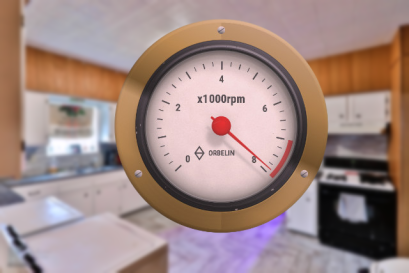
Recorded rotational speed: **7875** rpm
